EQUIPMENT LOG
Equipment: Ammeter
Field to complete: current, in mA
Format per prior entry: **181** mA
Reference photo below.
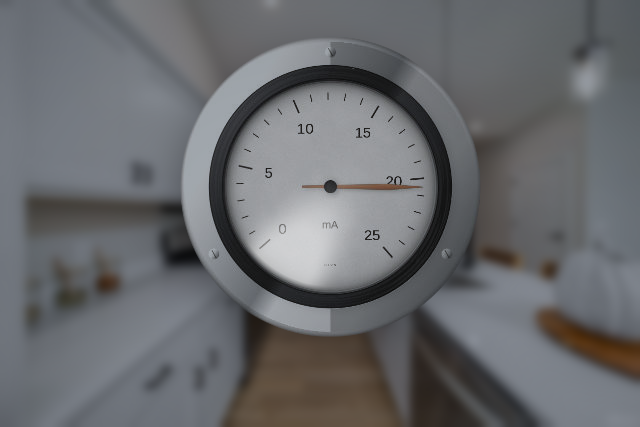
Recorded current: **20.5** mA
